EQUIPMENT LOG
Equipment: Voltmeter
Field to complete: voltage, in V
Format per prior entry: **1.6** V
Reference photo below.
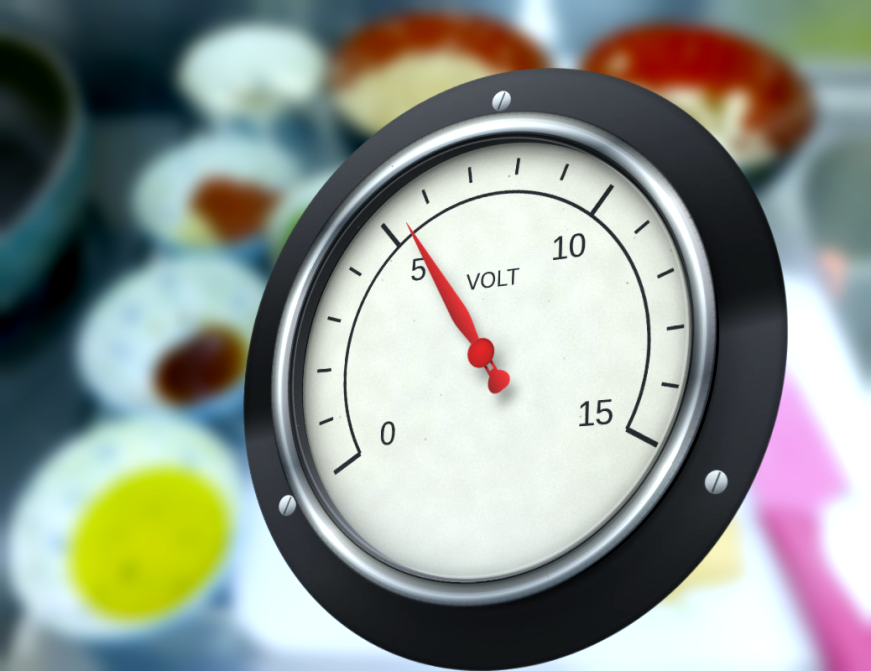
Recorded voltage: **5.5** V
